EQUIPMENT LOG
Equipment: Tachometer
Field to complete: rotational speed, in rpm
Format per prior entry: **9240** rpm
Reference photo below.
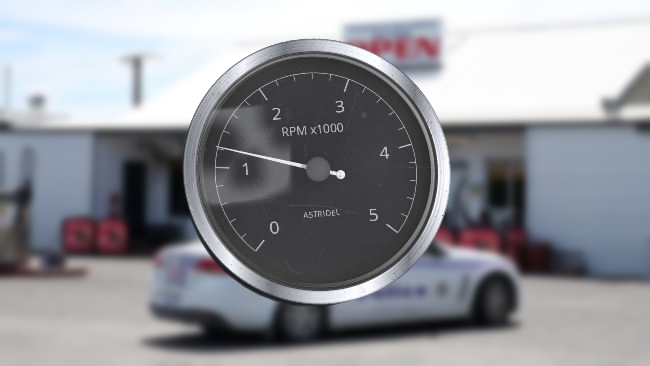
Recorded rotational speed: **1200** rpm
